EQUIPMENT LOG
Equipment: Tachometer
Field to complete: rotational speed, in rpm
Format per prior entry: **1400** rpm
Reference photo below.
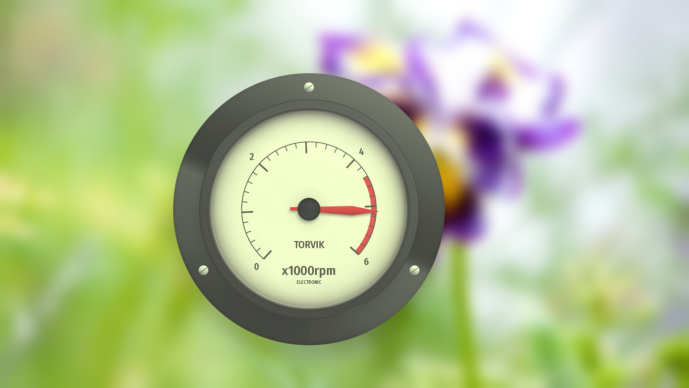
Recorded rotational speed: **5100** rpm
